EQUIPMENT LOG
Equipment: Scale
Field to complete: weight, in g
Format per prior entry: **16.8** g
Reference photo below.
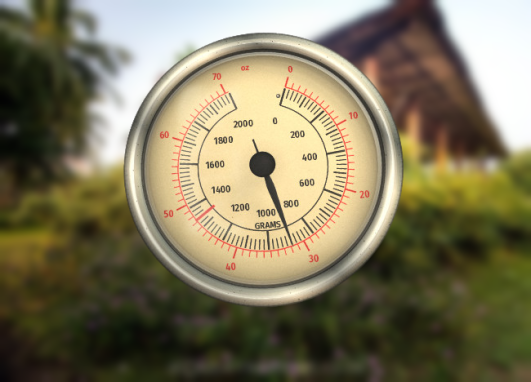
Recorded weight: **900** g
